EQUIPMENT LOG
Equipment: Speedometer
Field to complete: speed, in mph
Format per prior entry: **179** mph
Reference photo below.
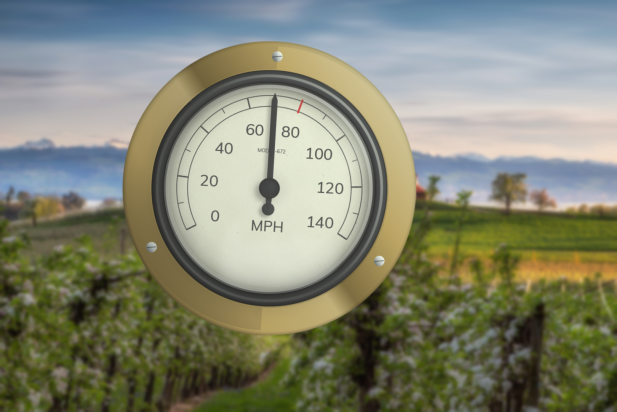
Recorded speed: **70** mph
